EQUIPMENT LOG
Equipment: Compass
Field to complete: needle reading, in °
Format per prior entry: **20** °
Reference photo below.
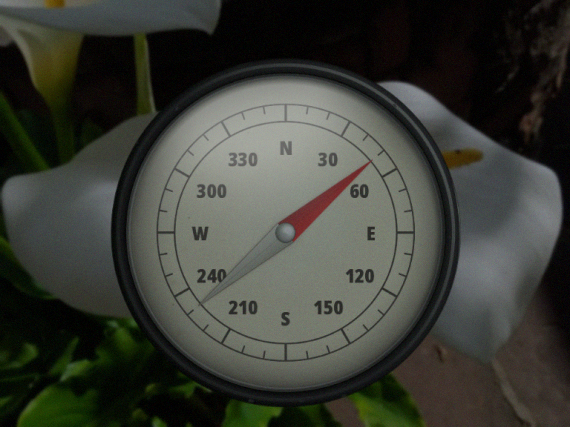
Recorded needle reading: **50** °
